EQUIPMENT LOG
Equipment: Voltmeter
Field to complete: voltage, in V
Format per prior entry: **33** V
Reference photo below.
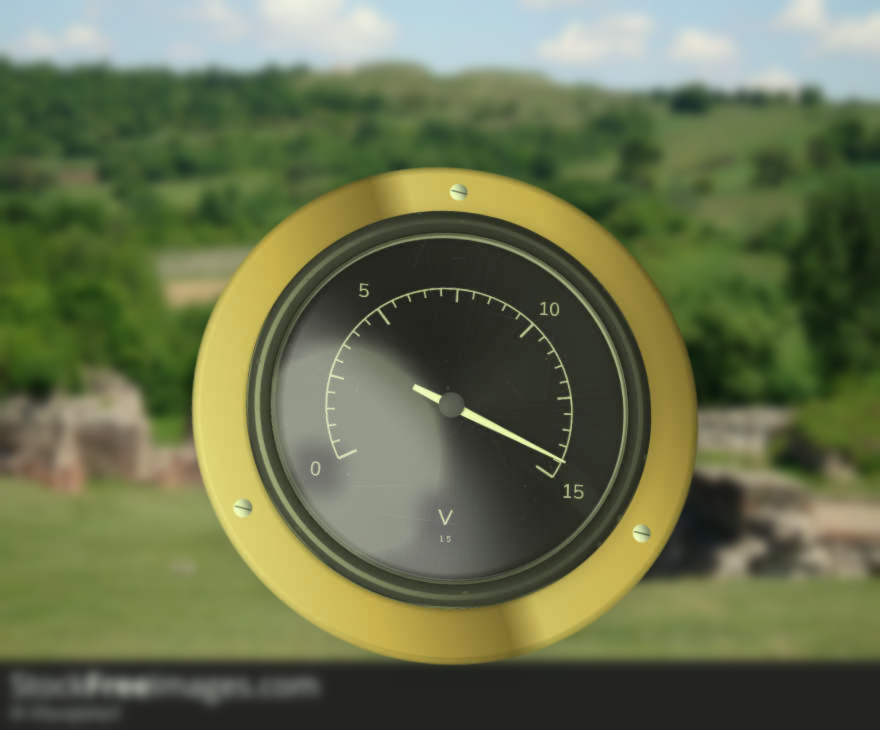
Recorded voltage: **14.5** V
